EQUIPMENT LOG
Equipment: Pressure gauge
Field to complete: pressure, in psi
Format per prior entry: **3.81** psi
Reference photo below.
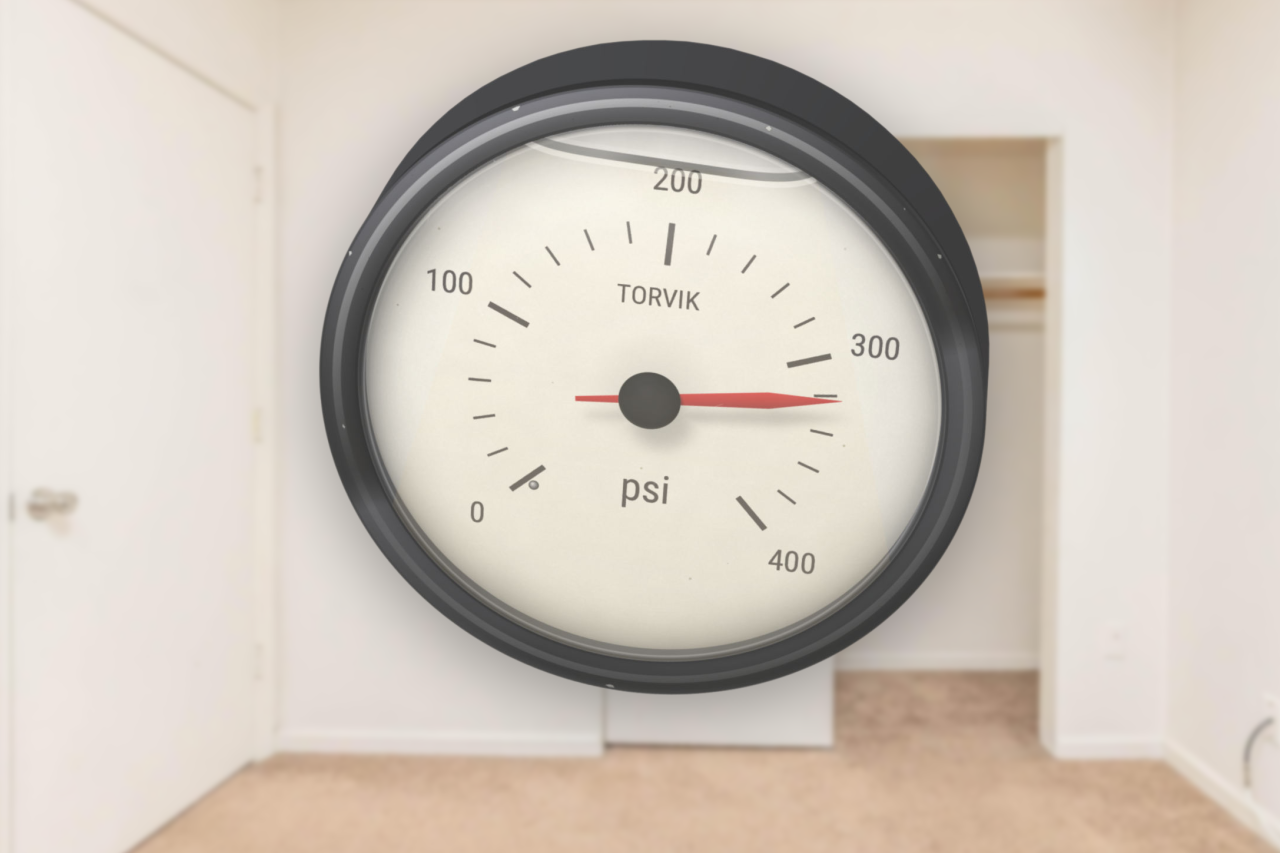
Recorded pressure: **320** psi
